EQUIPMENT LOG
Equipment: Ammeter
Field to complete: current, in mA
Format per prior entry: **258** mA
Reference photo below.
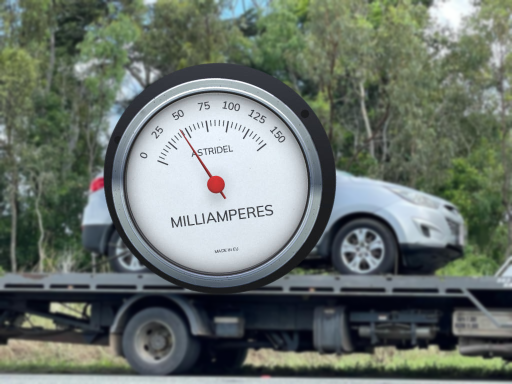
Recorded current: **45** mA
